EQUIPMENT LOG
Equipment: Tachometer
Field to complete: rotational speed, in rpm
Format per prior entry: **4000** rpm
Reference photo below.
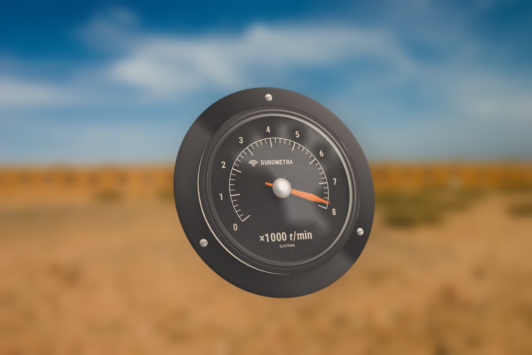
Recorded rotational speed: **7800** rpm
